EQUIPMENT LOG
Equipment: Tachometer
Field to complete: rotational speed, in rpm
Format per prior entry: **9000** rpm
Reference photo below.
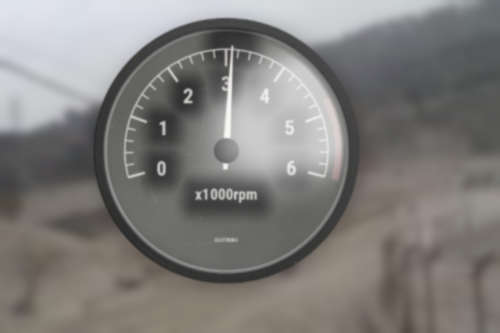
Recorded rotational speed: **3100** rpm
